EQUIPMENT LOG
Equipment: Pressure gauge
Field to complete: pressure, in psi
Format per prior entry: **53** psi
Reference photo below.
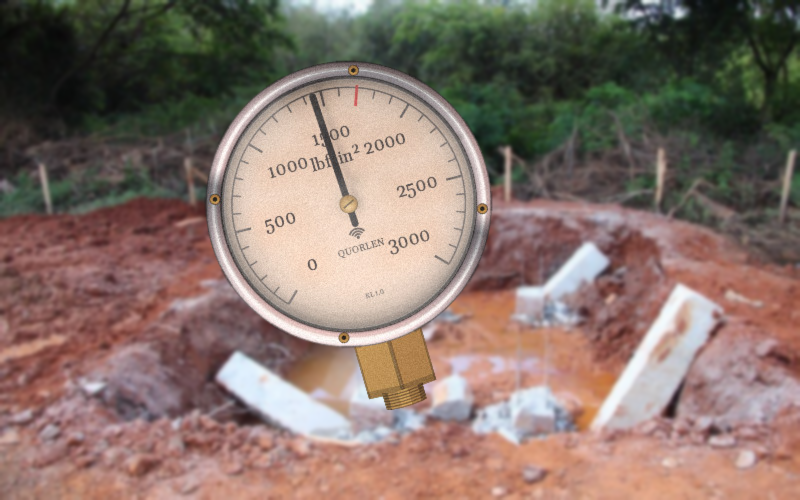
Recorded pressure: **1450** psi
